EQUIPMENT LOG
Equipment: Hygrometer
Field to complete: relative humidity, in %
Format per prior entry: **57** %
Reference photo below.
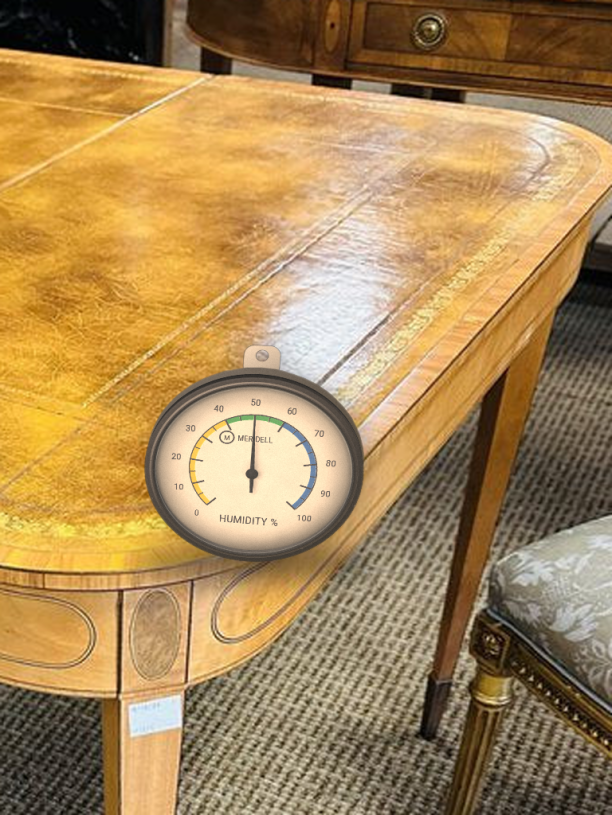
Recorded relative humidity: **50** %
